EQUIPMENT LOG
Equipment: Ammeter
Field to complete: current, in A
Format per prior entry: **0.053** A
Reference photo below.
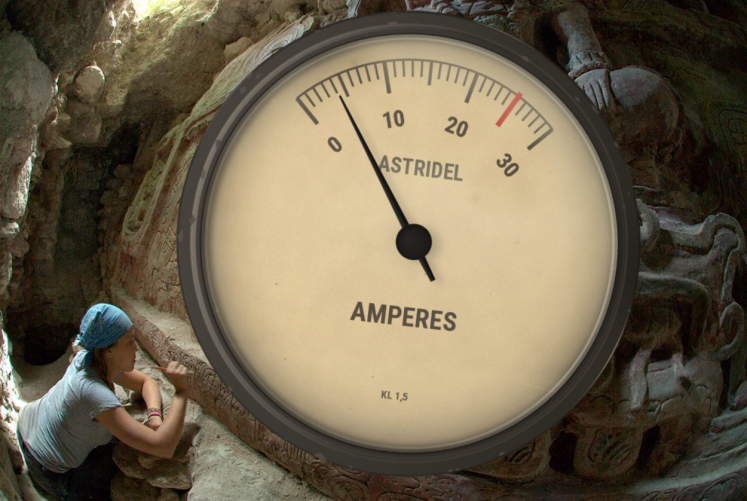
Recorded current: **4** A
